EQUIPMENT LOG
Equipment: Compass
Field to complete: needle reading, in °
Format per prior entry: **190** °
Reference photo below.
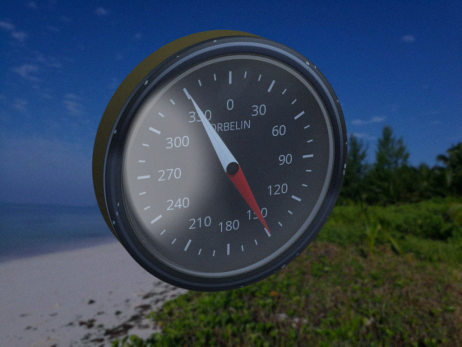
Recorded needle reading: **150** °
